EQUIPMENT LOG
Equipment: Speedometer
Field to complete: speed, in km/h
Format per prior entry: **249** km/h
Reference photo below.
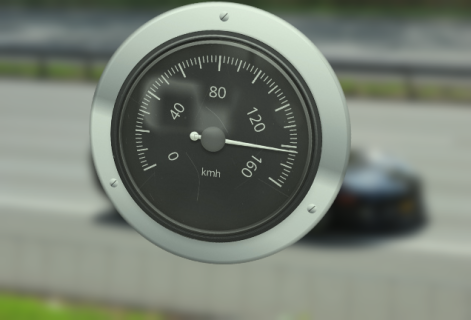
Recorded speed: **142** km/h
